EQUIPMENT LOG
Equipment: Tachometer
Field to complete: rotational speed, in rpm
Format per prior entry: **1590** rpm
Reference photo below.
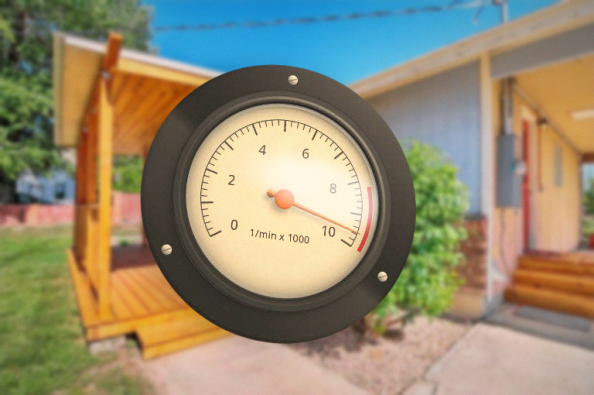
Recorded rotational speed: **9600** rpm
